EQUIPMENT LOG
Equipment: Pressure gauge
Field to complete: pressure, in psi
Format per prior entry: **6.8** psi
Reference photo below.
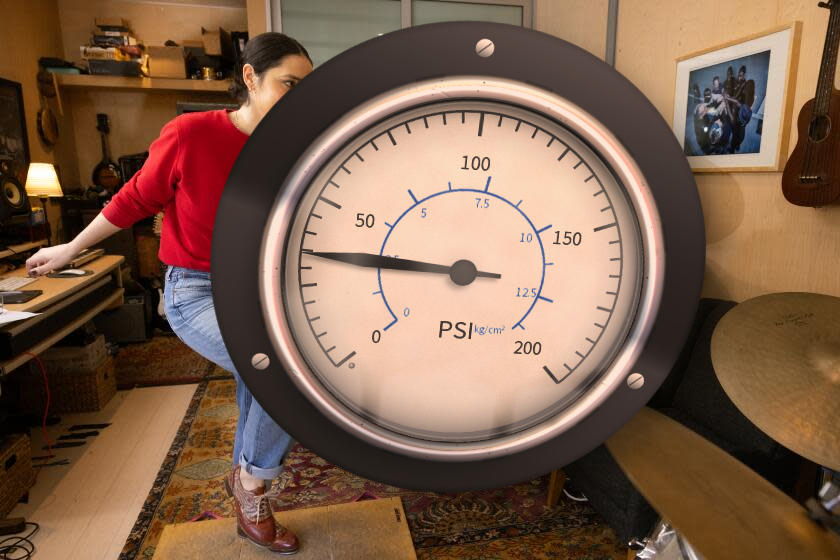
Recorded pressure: **35** psi
